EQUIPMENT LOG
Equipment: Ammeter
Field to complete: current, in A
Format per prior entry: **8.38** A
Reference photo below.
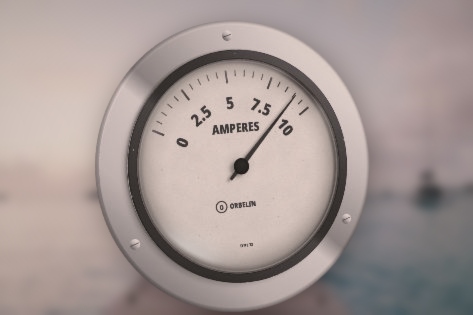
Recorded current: **9** A
